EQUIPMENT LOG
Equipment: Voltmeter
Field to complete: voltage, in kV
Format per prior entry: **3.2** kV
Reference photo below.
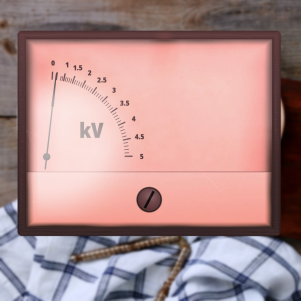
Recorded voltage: **0.5** kV
